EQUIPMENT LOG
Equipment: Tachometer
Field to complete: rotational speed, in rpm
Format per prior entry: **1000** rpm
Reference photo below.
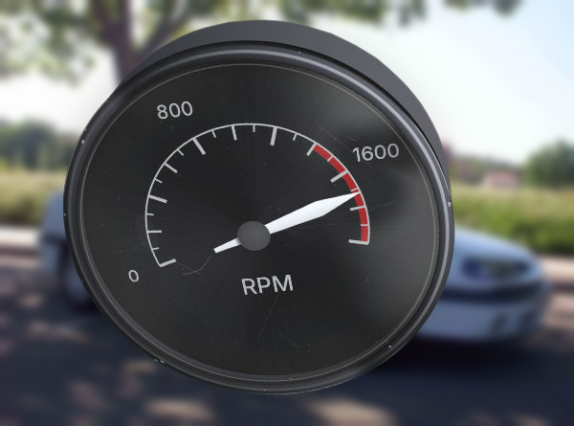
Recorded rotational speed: **1700** rpm
